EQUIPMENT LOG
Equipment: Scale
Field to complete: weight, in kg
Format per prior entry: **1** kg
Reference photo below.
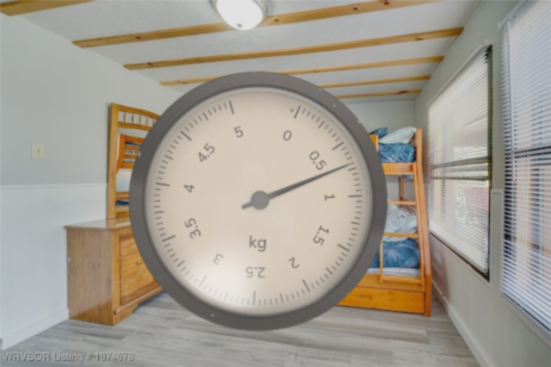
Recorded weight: **0.7** kg
